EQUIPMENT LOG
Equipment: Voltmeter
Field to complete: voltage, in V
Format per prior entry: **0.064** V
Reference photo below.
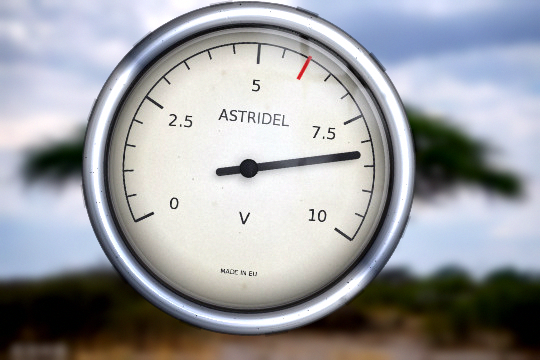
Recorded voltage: **8.25** V
